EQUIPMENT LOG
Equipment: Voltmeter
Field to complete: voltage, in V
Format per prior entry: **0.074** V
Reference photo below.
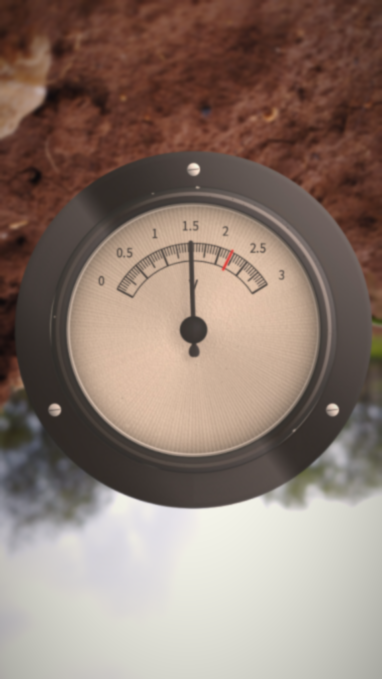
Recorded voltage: **1.5** V
